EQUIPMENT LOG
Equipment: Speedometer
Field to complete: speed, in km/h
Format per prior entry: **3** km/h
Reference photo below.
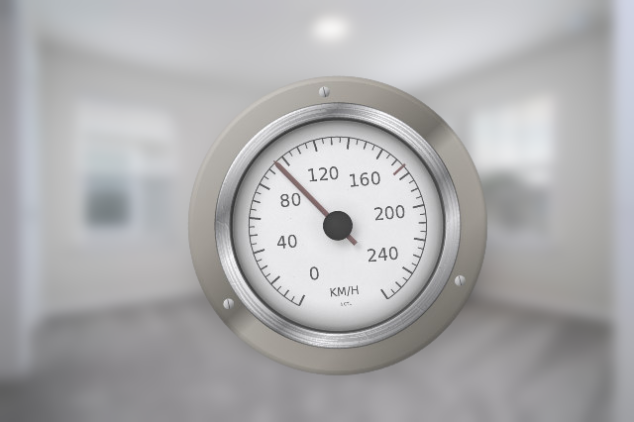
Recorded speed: **95** km/h
